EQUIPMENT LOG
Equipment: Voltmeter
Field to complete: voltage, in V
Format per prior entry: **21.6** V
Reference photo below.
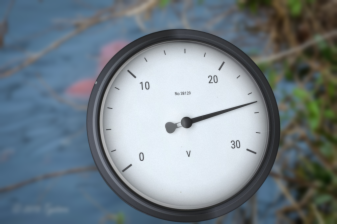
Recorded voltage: **25** V
